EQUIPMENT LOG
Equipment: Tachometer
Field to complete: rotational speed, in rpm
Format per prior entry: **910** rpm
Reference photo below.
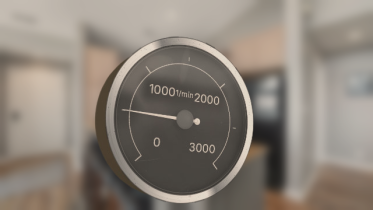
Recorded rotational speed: **500** rpm
